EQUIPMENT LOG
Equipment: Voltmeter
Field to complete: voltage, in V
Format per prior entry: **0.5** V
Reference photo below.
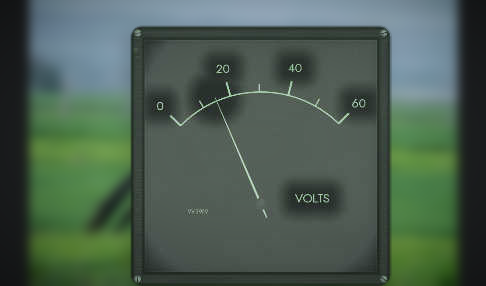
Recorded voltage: **15** V
